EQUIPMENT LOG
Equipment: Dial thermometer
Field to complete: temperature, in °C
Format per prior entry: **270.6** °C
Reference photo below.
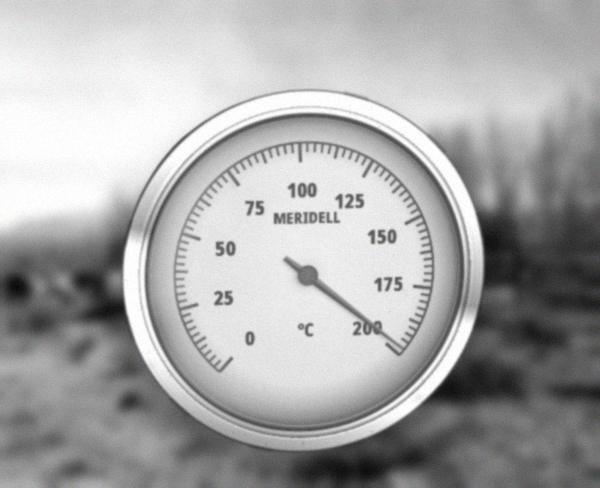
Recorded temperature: **197.5** °C
